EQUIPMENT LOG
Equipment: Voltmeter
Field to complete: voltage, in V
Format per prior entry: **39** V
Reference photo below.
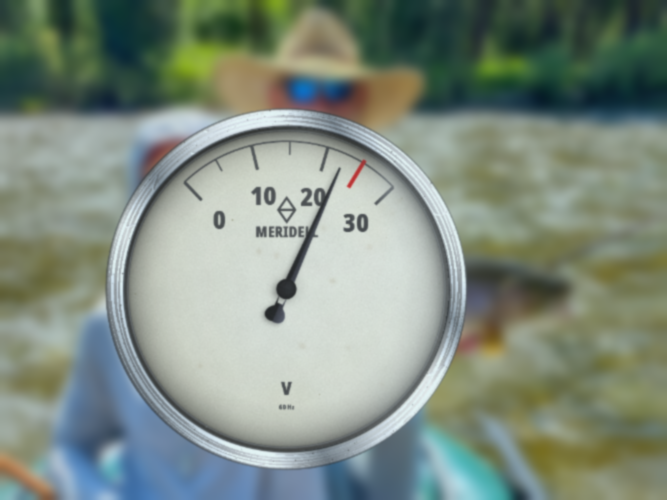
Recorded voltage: **22.5** V
